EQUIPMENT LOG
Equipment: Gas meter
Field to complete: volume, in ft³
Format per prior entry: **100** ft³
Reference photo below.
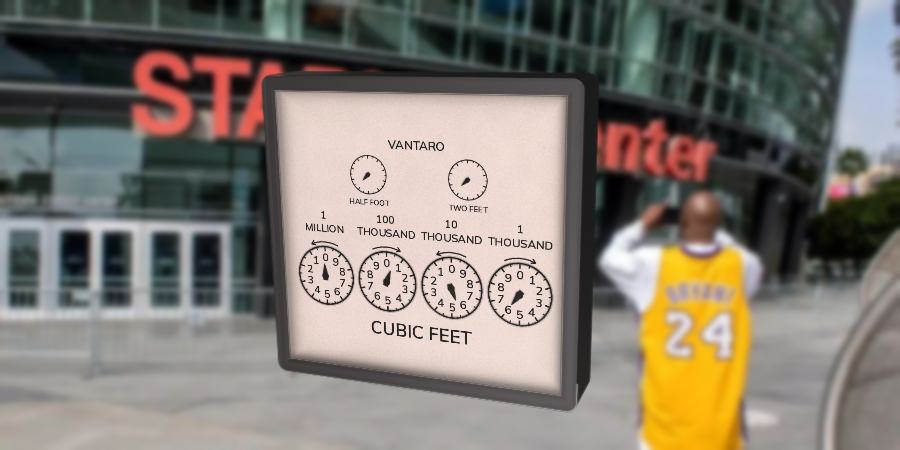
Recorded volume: **5600** ft³
